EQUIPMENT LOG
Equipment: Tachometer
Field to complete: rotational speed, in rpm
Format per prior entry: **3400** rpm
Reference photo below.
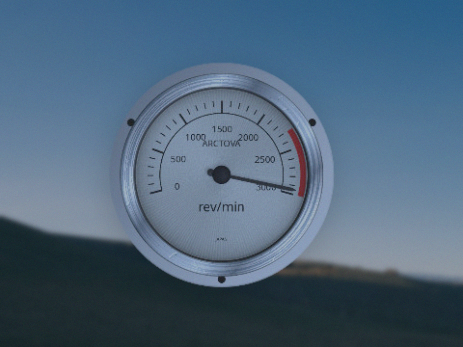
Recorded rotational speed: **2950** rpm
